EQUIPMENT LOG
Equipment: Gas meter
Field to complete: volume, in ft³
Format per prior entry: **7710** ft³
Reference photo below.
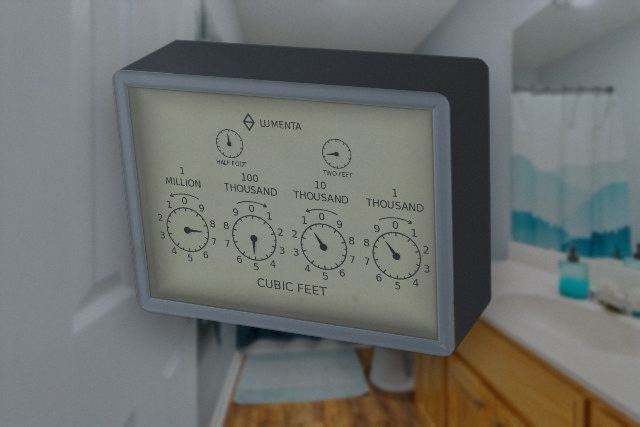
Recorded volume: **750900** ft³
